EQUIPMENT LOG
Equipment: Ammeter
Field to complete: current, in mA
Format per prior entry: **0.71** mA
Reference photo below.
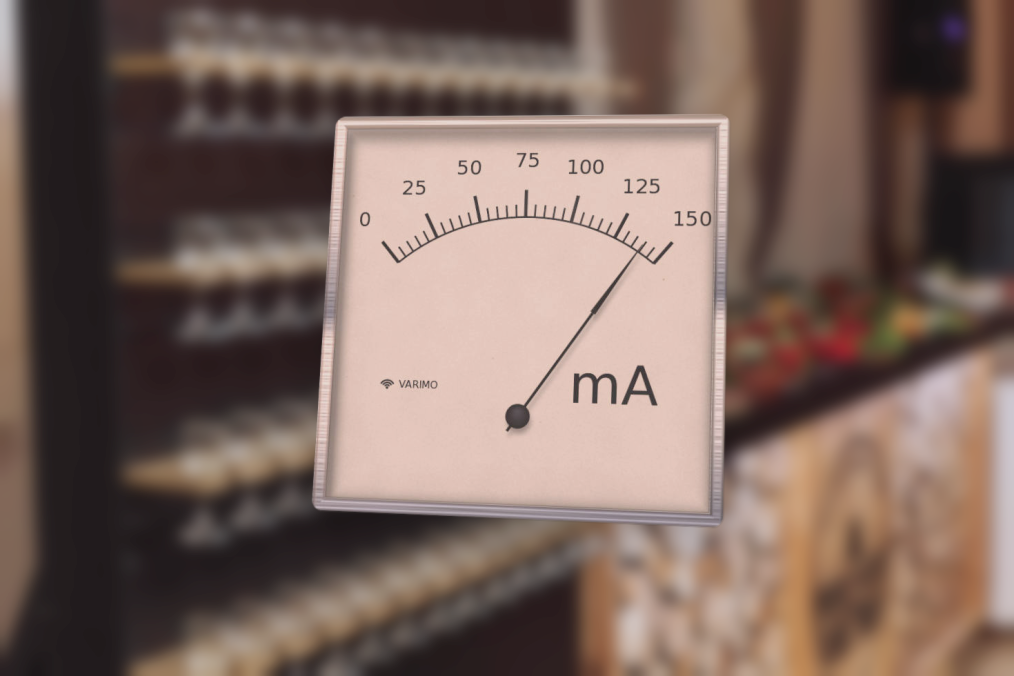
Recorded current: **140** mA
